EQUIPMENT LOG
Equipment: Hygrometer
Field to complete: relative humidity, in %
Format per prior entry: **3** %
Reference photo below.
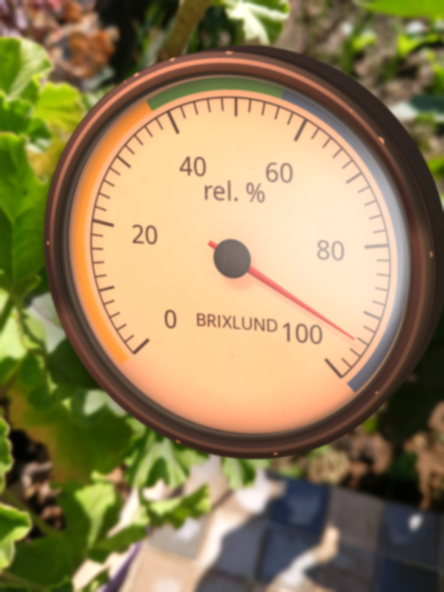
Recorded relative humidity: **94** %
